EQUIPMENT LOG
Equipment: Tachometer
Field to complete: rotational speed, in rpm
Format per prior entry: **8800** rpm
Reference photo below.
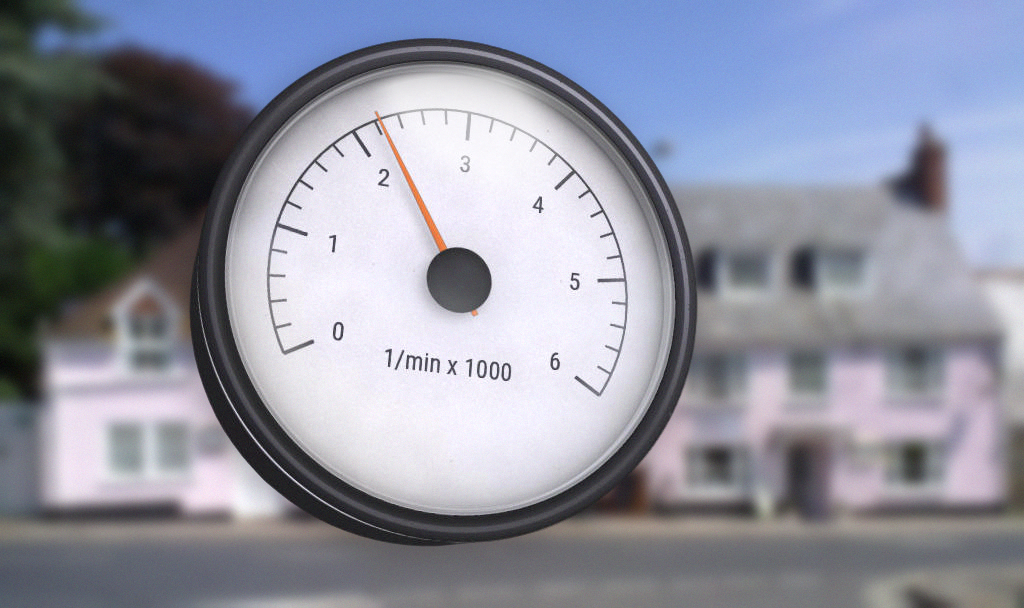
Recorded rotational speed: **2200** rpm
